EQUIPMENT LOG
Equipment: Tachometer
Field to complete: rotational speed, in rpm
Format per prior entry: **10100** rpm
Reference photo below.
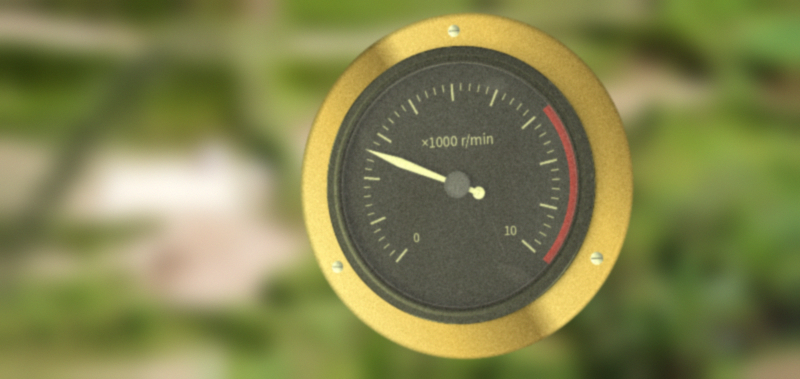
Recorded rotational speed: **2600** rpm
